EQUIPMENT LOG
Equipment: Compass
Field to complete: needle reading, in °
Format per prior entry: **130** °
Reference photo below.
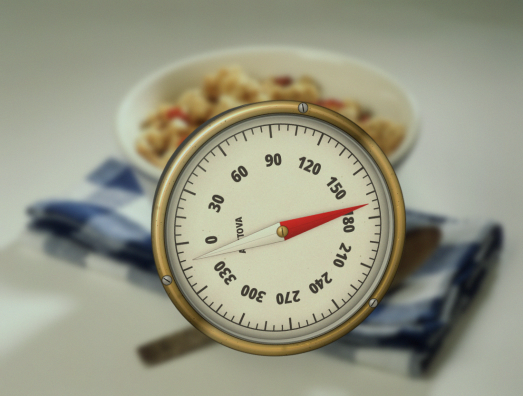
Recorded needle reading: **170** °
